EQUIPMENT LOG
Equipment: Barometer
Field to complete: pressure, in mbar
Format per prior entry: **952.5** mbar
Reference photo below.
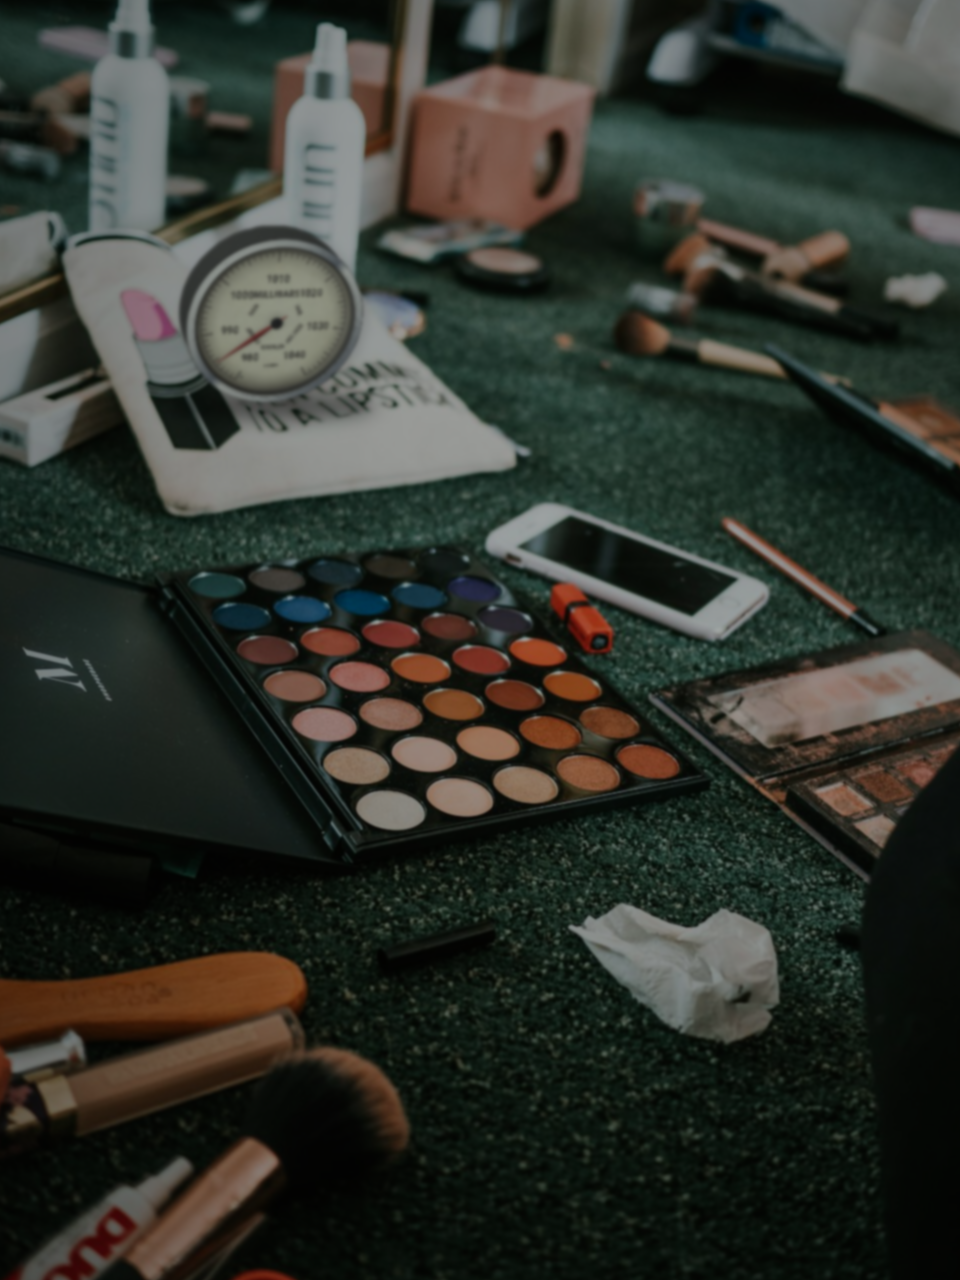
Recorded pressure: **985** mbar
